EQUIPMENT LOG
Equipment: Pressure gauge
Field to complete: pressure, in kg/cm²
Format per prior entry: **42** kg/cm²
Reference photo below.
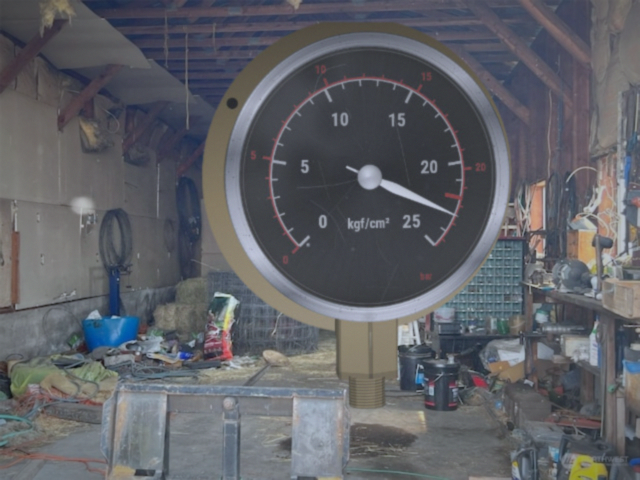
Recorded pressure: **23** kg/cm²
